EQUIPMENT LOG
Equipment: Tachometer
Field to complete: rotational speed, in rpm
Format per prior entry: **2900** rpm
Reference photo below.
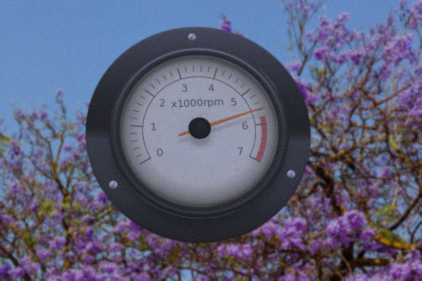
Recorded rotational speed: **5600** rpm
